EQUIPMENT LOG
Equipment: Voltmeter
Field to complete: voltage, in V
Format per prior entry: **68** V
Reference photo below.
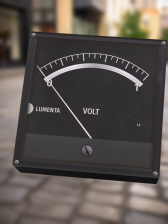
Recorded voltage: **0** V
